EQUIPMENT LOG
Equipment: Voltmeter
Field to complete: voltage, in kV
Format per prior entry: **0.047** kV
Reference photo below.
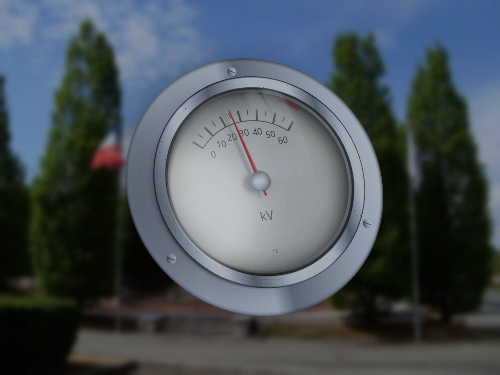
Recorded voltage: **25** kV
